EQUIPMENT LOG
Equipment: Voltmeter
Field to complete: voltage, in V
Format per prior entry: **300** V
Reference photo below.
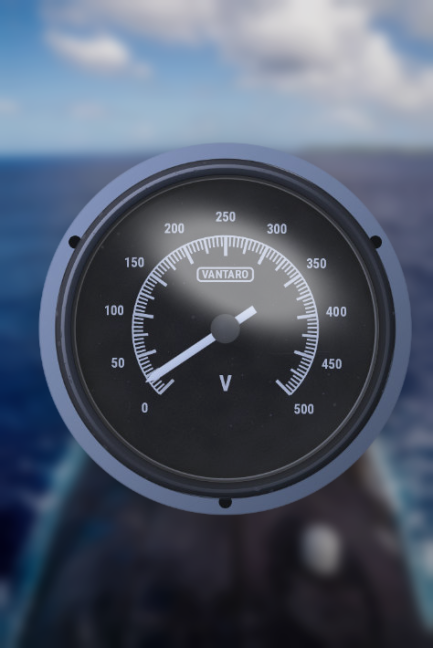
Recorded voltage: **20** V
